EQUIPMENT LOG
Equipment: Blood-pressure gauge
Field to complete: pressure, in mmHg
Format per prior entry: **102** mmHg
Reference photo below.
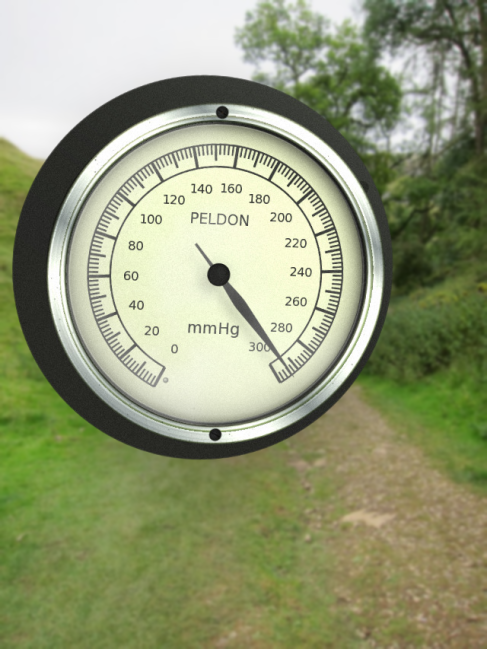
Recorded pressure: **294** mmHg
